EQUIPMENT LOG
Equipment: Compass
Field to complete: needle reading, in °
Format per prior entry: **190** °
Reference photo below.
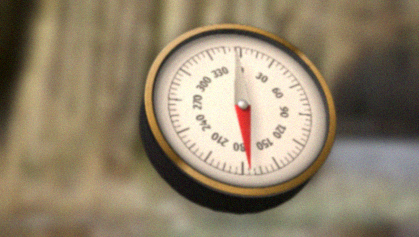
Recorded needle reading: **175** °
